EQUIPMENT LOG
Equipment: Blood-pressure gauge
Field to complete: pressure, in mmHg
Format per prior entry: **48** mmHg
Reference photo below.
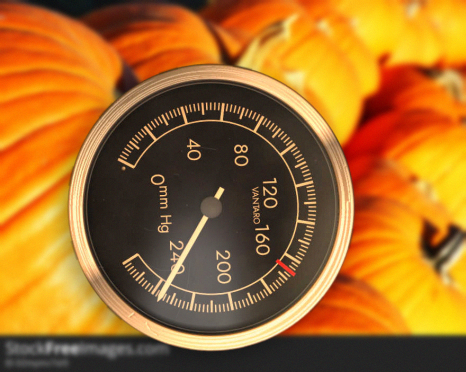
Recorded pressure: **236** mmHg
